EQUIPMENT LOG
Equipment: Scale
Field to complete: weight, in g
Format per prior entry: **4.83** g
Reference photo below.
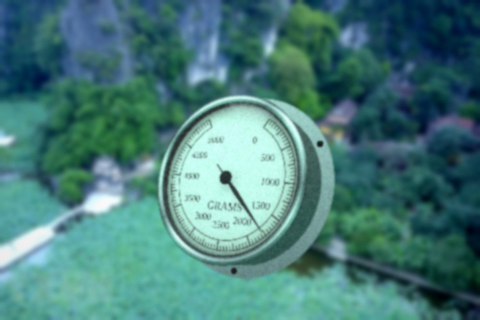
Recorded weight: **1750** g
